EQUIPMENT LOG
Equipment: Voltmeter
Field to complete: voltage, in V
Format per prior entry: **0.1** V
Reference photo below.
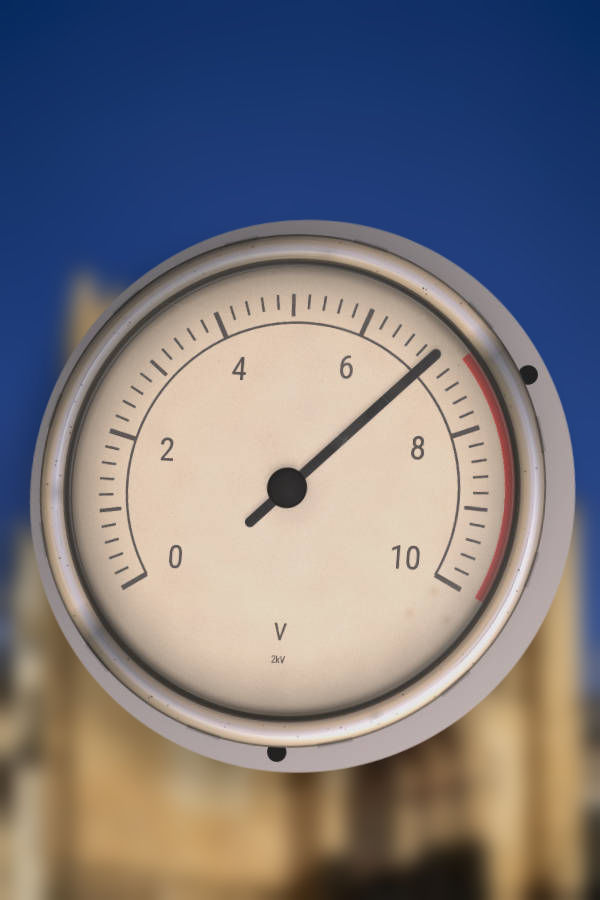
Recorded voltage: **7** V
